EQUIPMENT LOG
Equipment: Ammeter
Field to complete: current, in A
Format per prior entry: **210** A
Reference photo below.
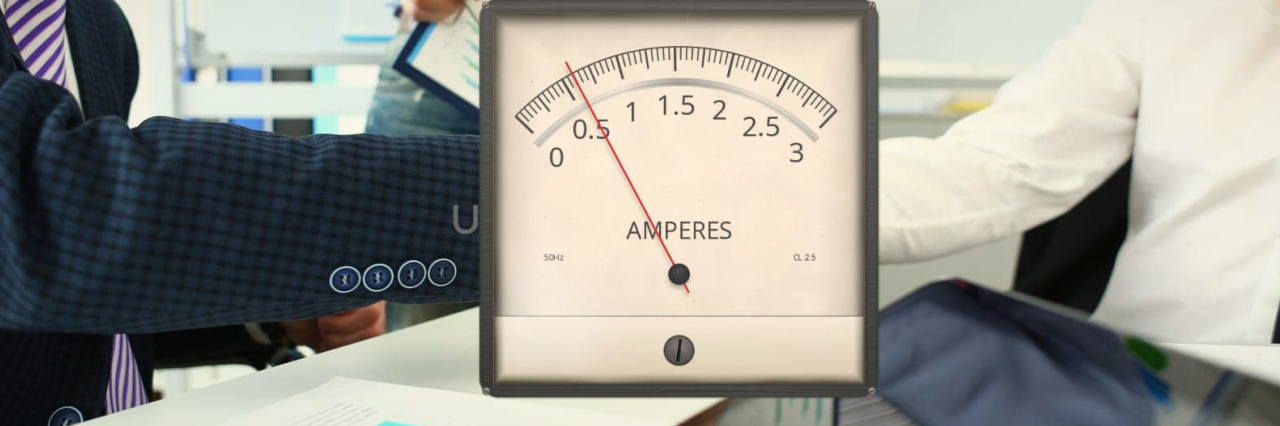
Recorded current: **0.6** A
